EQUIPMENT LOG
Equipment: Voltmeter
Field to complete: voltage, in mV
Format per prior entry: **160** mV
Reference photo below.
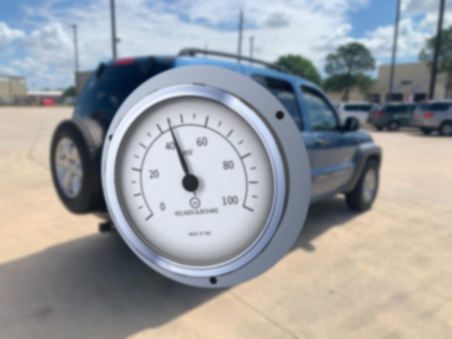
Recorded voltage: **45** mV
